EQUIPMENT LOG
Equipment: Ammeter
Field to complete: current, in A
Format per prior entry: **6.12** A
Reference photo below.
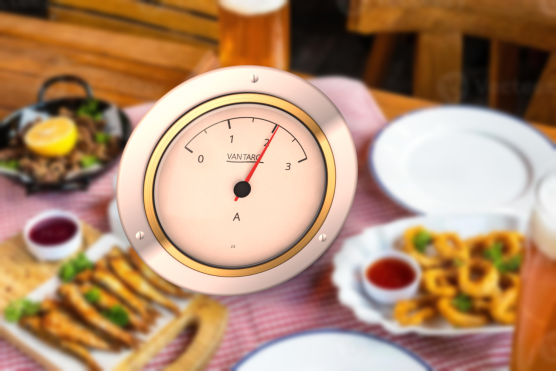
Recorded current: **2** A
